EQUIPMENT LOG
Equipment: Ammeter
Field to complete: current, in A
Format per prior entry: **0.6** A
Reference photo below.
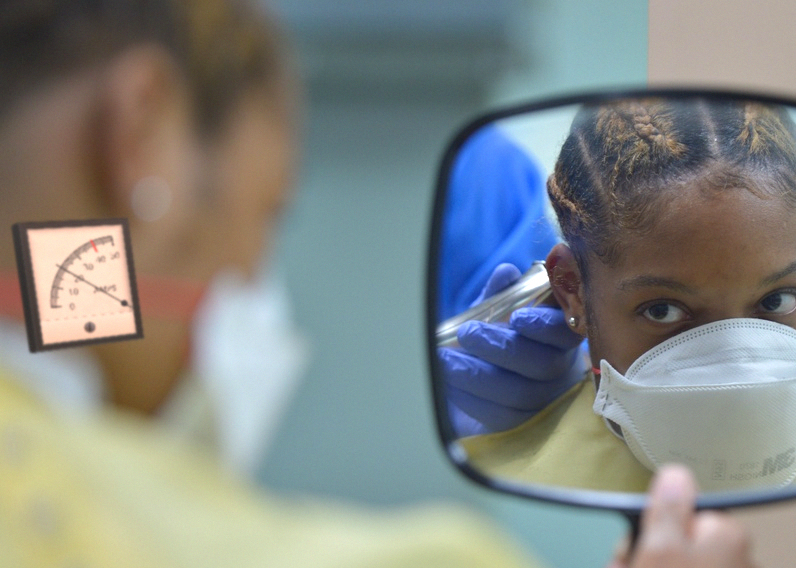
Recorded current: **20** A
